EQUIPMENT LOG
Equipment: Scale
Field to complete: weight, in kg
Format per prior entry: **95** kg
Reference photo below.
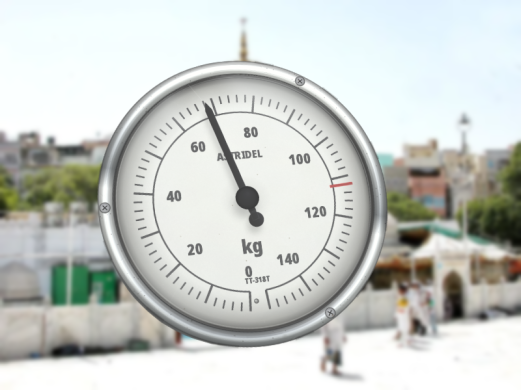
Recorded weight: **68** kg
